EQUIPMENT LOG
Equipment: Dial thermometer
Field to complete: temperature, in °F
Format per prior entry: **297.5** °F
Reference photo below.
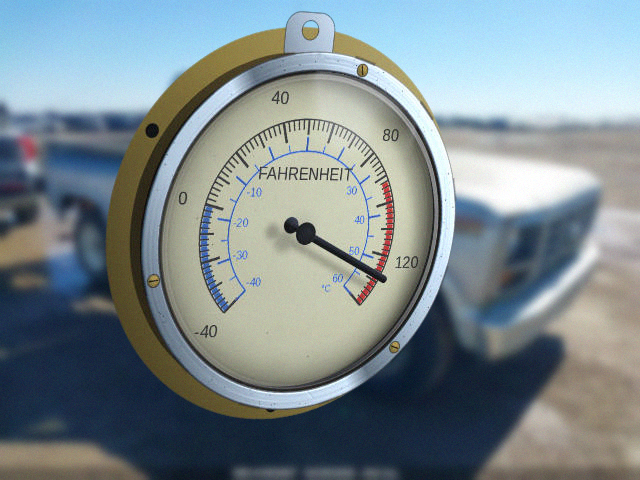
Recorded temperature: **128** °F
